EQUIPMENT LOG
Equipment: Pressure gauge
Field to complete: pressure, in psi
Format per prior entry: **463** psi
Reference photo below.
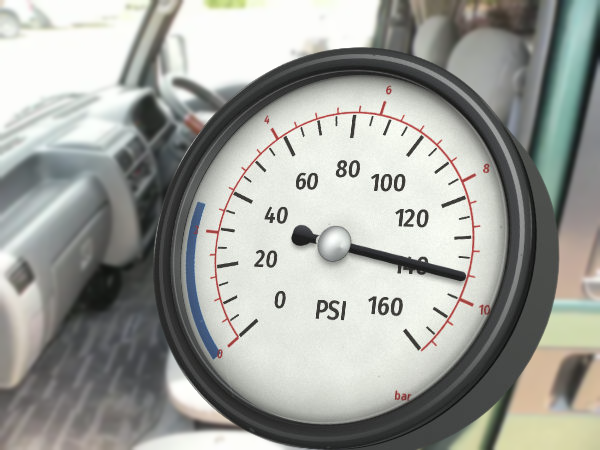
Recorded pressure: **140** psi
